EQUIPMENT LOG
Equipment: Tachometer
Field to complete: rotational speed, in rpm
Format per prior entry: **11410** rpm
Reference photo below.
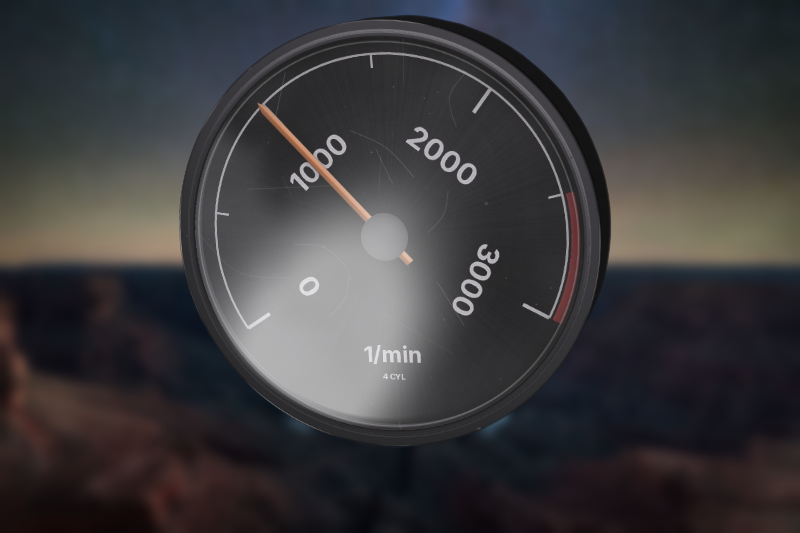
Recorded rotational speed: **1000** rpm
